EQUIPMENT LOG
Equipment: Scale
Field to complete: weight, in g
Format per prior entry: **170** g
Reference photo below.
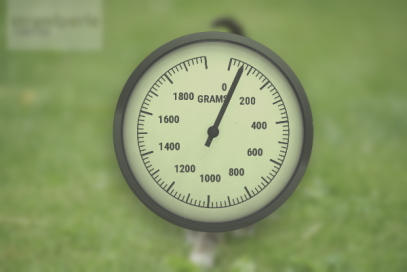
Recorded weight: **60** g
